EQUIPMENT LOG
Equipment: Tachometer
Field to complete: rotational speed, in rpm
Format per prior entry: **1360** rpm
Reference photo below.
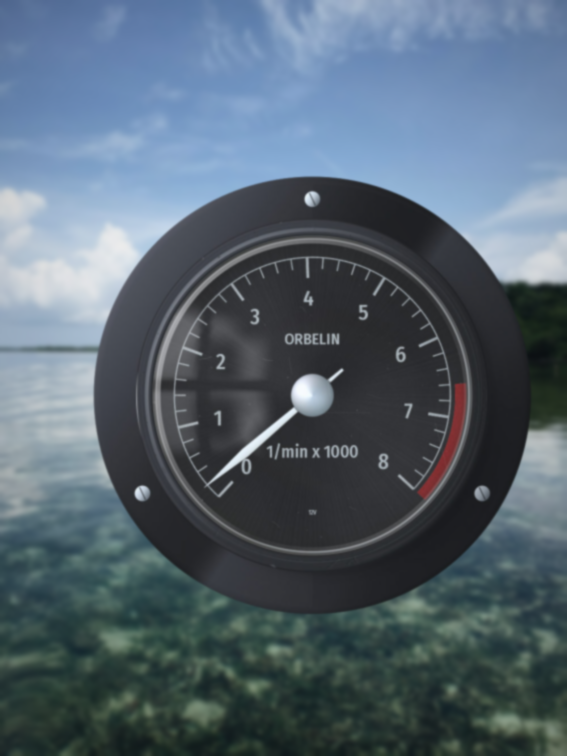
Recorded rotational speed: **200** rpm
